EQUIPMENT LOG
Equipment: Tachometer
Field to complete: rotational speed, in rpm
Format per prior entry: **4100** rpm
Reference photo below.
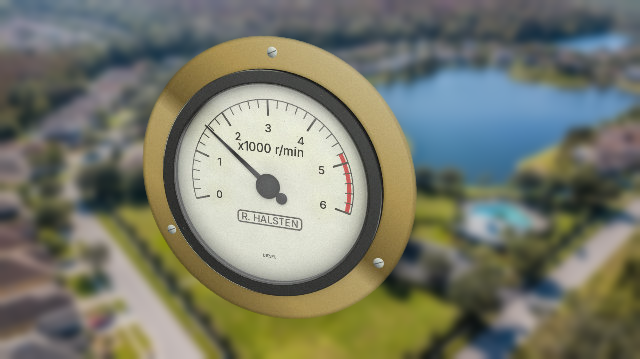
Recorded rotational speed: **1600** rpm
